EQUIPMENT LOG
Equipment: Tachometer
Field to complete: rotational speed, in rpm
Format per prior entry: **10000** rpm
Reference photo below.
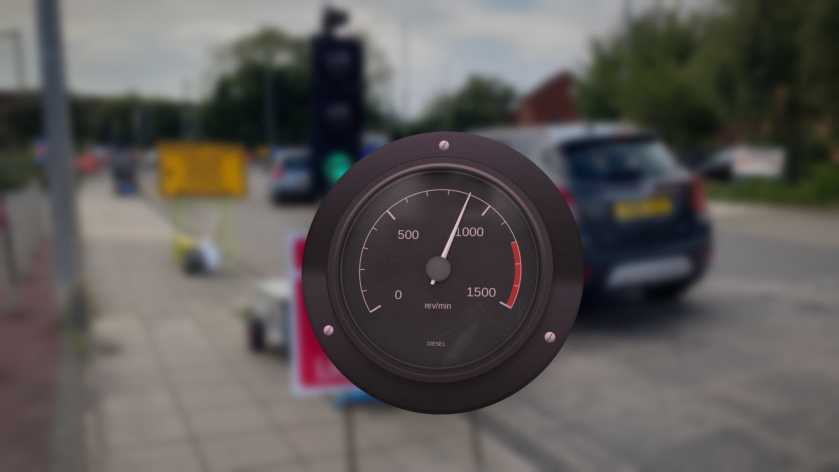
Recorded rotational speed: **900** rpm
